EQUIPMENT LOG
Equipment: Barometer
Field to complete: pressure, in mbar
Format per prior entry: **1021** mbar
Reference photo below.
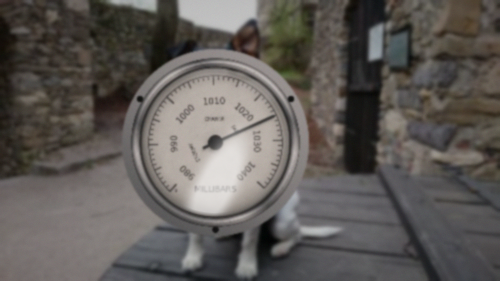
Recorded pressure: **1025** mbar
